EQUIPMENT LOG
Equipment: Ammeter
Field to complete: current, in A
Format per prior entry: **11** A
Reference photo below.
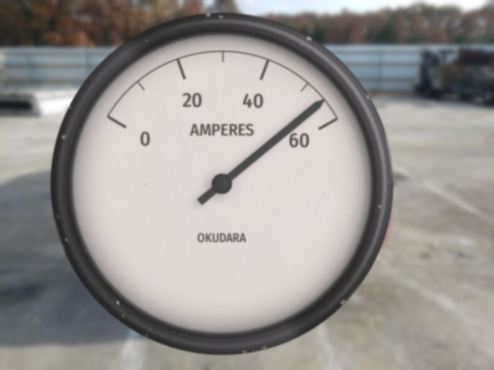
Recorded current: **55** A
